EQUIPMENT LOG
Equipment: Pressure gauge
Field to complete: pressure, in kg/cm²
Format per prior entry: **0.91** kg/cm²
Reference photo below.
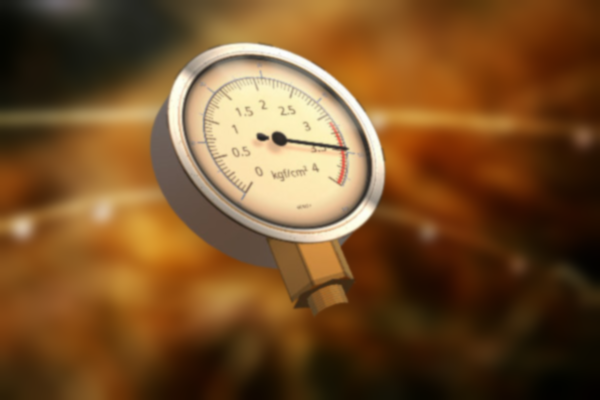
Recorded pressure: **3.5** kg/cm²
